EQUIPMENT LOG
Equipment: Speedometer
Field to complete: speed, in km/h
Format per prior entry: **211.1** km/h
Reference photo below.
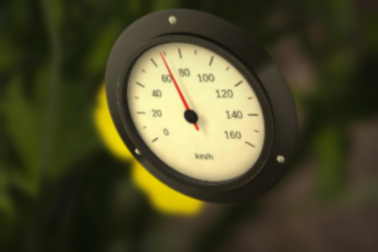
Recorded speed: **70** km/h
